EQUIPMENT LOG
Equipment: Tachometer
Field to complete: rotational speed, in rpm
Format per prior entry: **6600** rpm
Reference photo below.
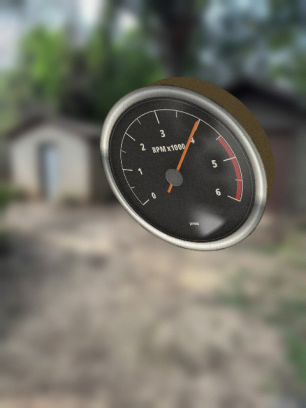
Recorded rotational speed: **4000** rpm
